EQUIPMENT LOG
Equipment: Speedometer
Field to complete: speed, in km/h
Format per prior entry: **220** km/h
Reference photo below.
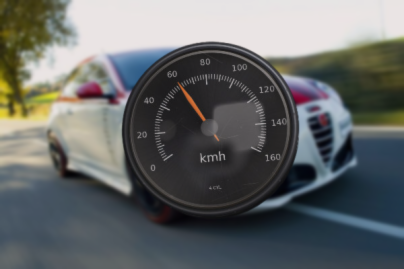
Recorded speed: **60** km/h
